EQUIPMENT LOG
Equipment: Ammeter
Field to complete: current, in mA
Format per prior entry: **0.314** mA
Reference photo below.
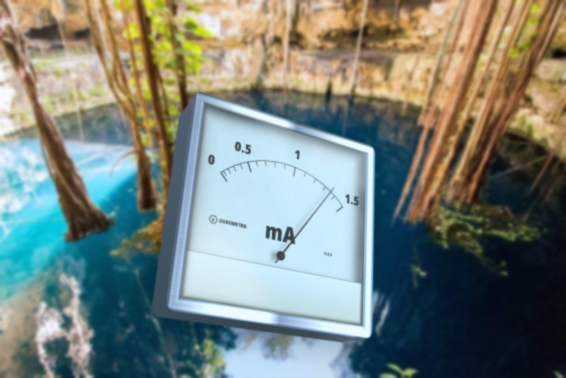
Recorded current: **1.35** mA
